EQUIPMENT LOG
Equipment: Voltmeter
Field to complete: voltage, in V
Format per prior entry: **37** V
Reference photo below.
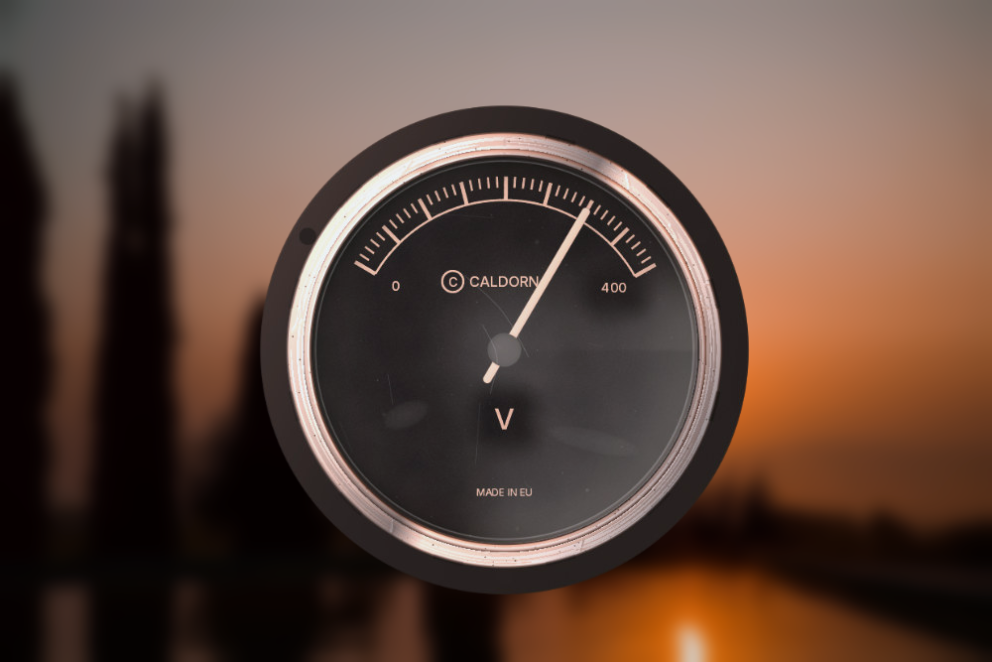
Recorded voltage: **300** V
